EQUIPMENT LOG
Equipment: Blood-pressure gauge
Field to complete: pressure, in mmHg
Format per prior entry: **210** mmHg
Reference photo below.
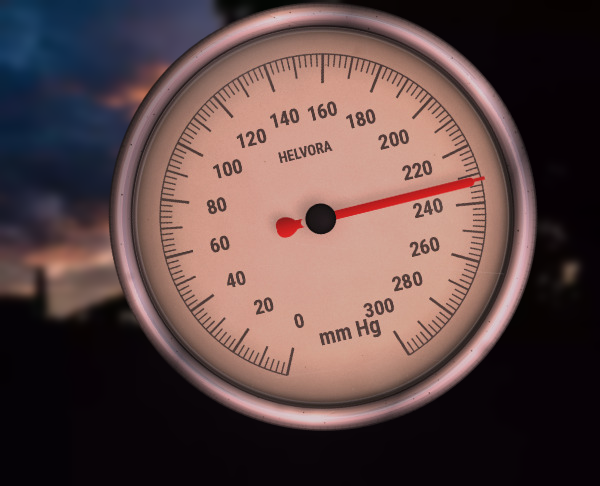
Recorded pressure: **232** mmHg
